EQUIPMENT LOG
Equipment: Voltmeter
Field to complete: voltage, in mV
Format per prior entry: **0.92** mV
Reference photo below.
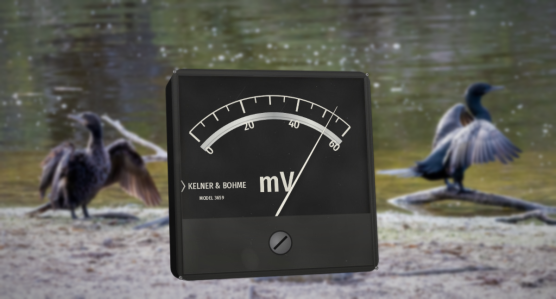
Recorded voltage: **52.5** mV
